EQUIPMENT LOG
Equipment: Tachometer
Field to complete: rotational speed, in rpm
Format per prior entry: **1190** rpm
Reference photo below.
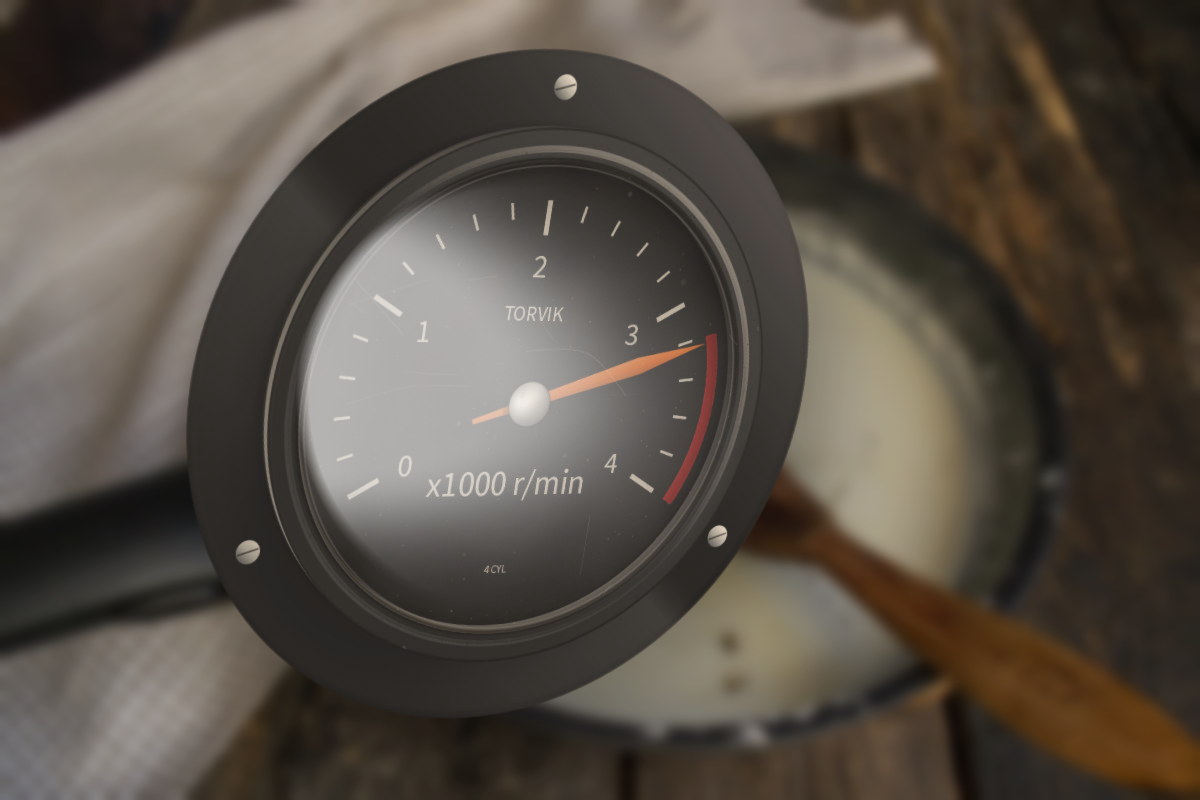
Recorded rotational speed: **3200** rpm
